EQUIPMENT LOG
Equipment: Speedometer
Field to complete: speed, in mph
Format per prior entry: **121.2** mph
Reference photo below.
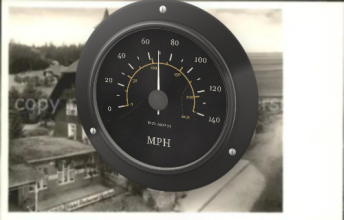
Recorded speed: **70** mph
